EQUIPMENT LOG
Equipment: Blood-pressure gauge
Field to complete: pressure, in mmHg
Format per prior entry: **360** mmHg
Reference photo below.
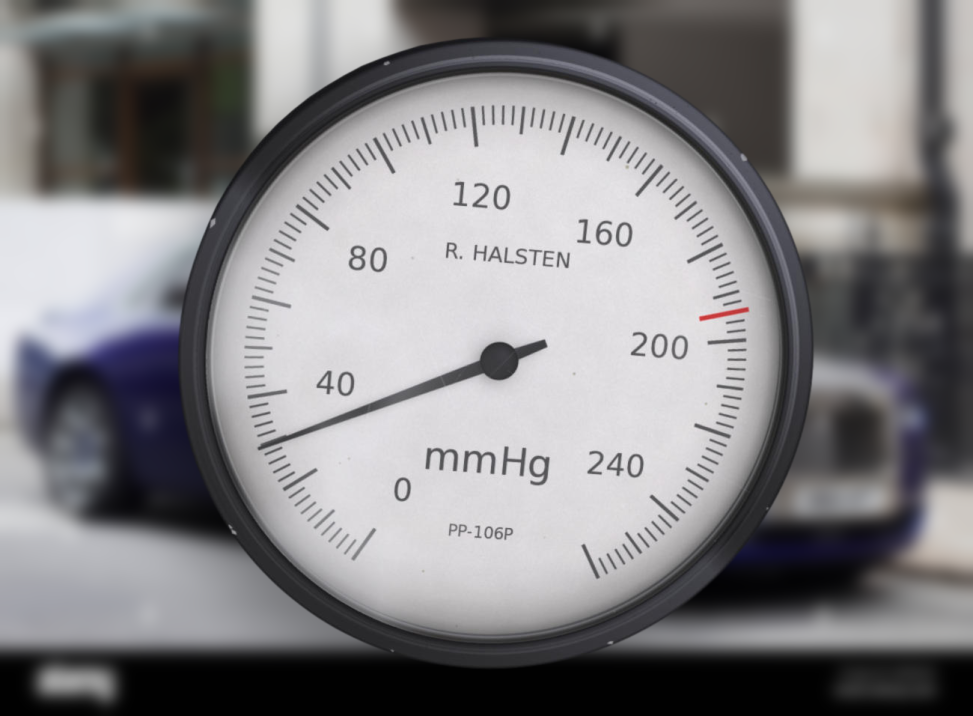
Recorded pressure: **30** mmHg
